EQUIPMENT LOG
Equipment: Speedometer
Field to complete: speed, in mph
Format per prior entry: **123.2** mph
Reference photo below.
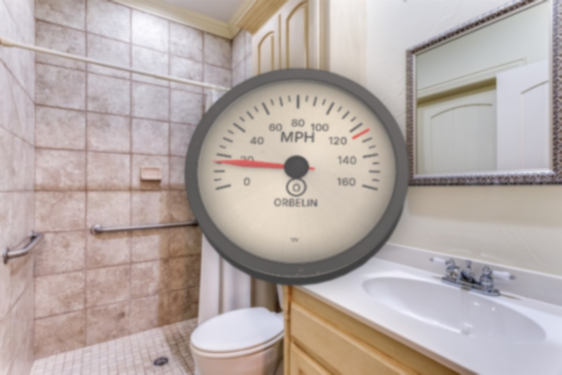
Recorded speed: **15** mph
